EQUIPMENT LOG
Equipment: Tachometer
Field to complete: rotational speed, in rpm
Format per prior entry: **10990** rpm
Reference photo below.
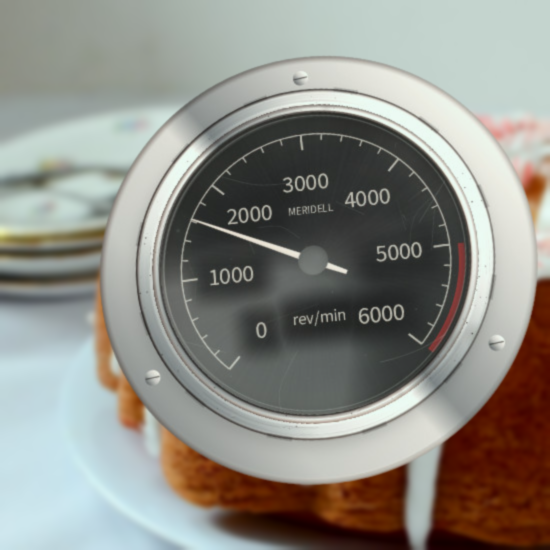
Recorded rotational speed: **1600** rpm
